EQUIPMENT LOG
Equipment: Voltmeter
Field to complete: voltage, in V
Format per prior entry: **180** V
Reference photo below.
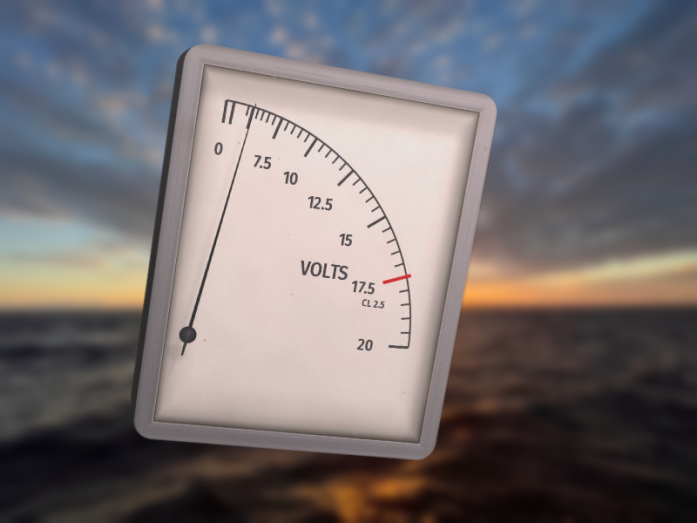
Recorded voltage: **5** V
